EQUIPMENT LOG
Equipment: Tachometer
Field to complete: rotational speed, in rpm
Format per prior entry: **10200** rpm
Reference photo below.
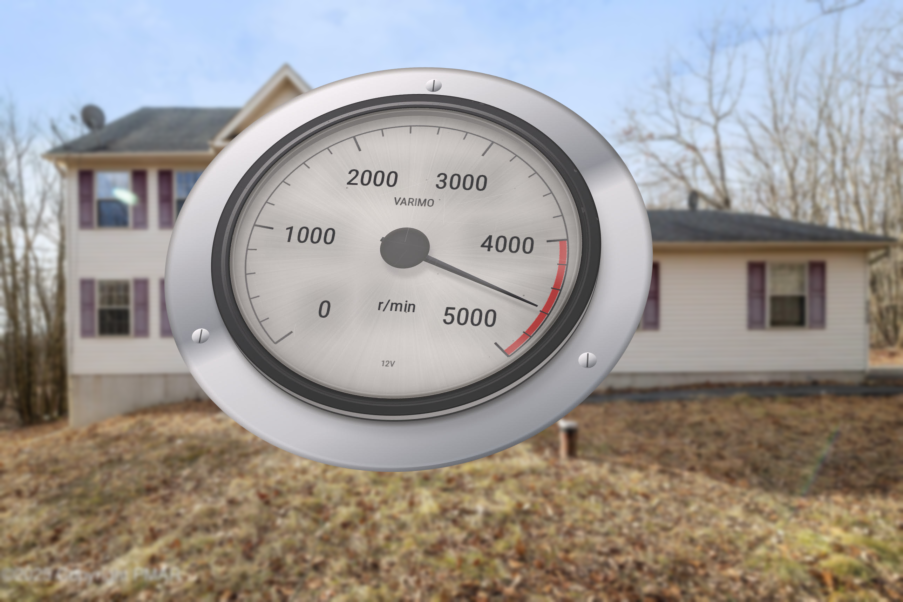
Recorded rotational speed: **4600** rpm
